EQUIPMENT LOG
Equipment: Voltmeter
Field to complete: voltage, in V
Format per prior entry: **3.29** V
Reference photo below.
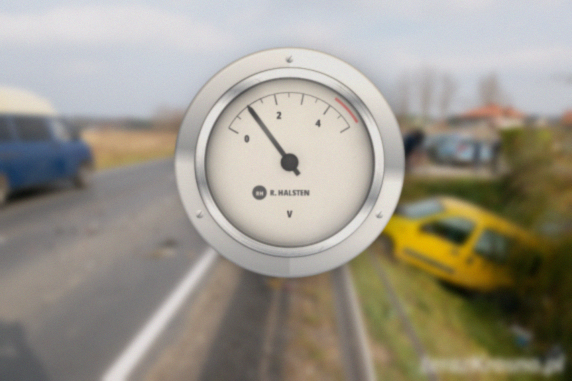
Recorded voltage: **1** V
